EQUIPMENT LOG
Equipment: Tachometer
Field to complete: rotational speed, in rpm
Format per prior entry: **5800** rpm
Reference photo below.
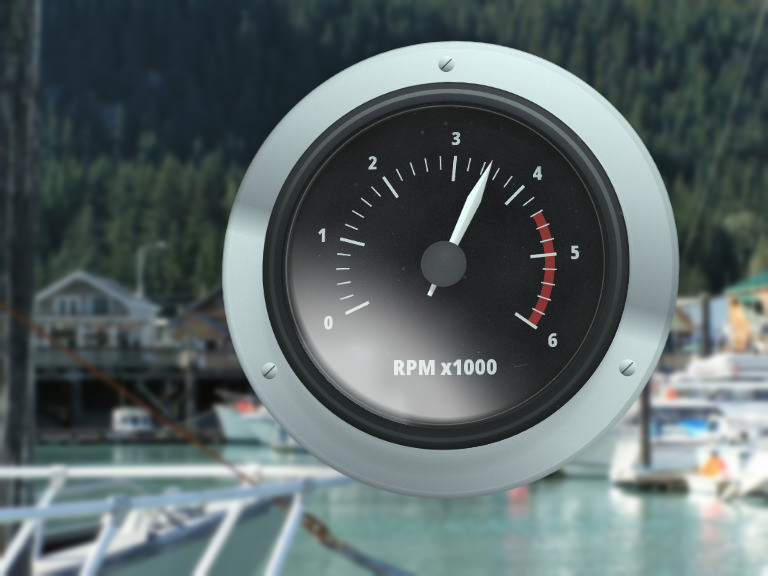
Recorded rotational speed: **3500** rpm
